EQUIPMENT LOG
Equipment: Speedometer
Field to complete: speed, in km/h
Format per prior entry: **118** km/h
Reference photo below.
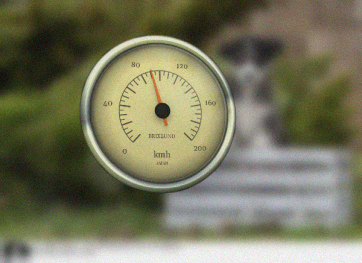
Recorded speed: **90** km/h
